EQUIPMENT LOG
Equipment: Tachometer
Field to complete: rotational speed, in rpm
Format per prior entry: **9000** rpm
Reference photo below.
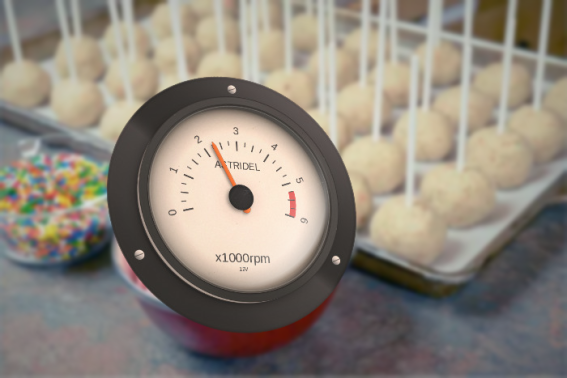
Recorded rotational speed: **2250** rpm
